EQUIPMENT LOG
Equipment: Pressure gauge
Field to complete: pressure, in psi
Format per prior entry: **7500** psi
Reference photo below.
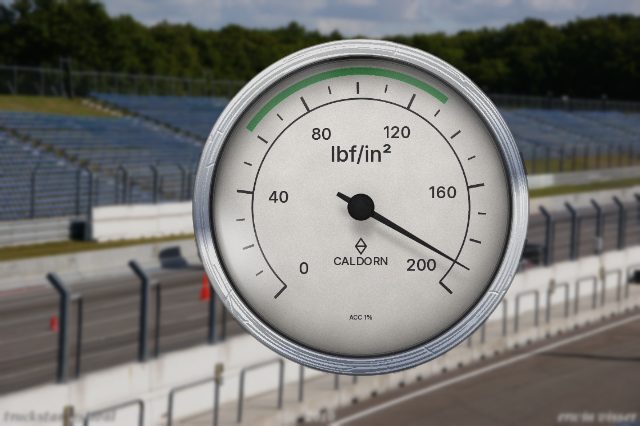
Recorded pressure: **190** psi
